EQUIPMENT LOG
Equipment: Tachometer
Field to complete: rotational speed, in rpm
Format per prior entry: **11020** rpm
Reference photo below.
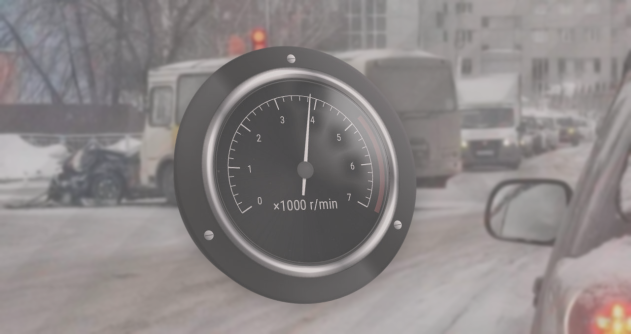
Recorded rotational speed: **3800** rpm
